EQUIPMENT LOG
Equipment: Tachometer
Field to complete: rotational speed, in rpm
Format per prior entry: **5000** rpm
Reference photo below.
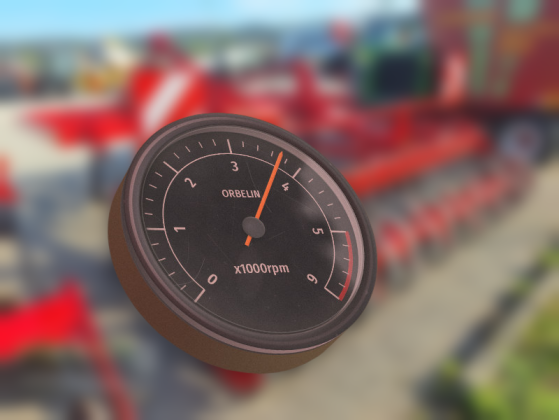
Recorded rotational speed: **3700** rpm
